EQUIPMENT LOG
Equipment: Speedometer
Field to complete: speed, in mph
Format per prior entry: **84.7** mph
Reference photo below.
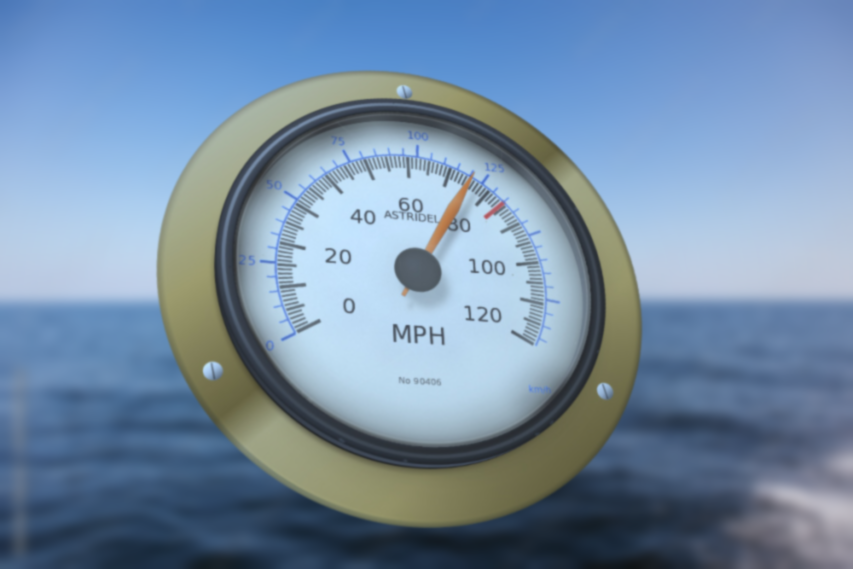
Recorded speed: **75** mph
